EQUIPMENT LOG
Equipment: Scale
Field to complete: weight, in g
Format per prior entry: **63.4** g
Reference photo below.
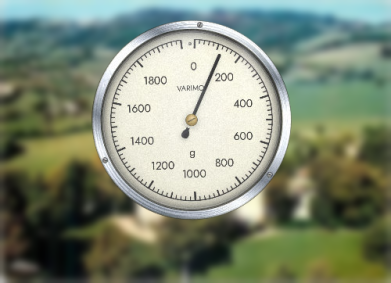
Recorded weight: **120** g
